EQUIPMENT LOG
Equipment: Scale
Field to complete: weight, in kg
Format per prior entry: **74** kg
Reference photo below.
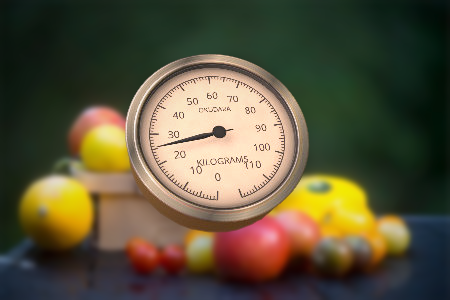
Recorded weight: **25** kg
